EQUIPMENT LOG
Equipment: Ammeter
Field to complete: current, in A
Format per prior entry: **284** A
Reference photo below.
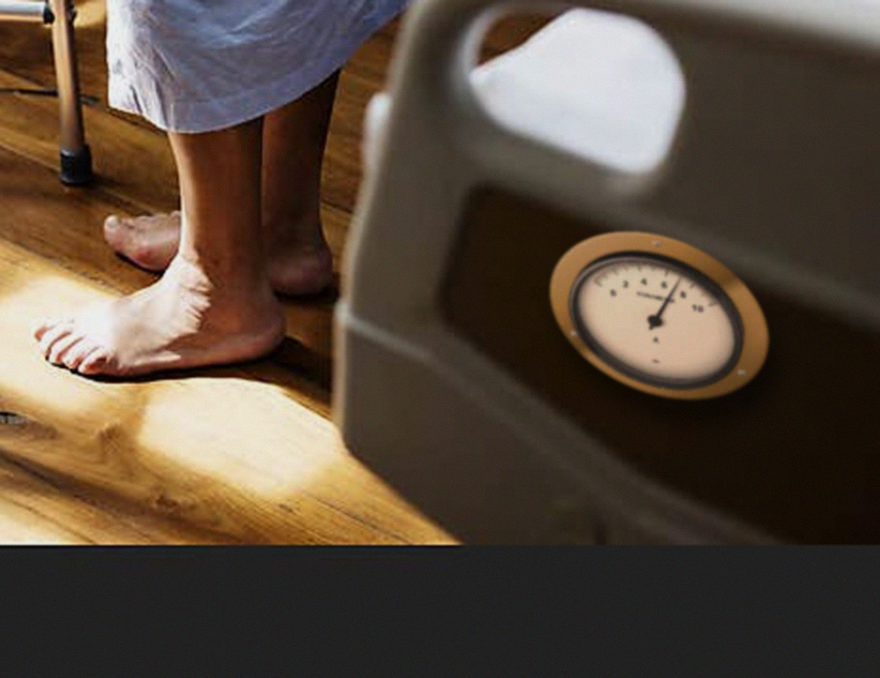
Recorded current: **7** A
